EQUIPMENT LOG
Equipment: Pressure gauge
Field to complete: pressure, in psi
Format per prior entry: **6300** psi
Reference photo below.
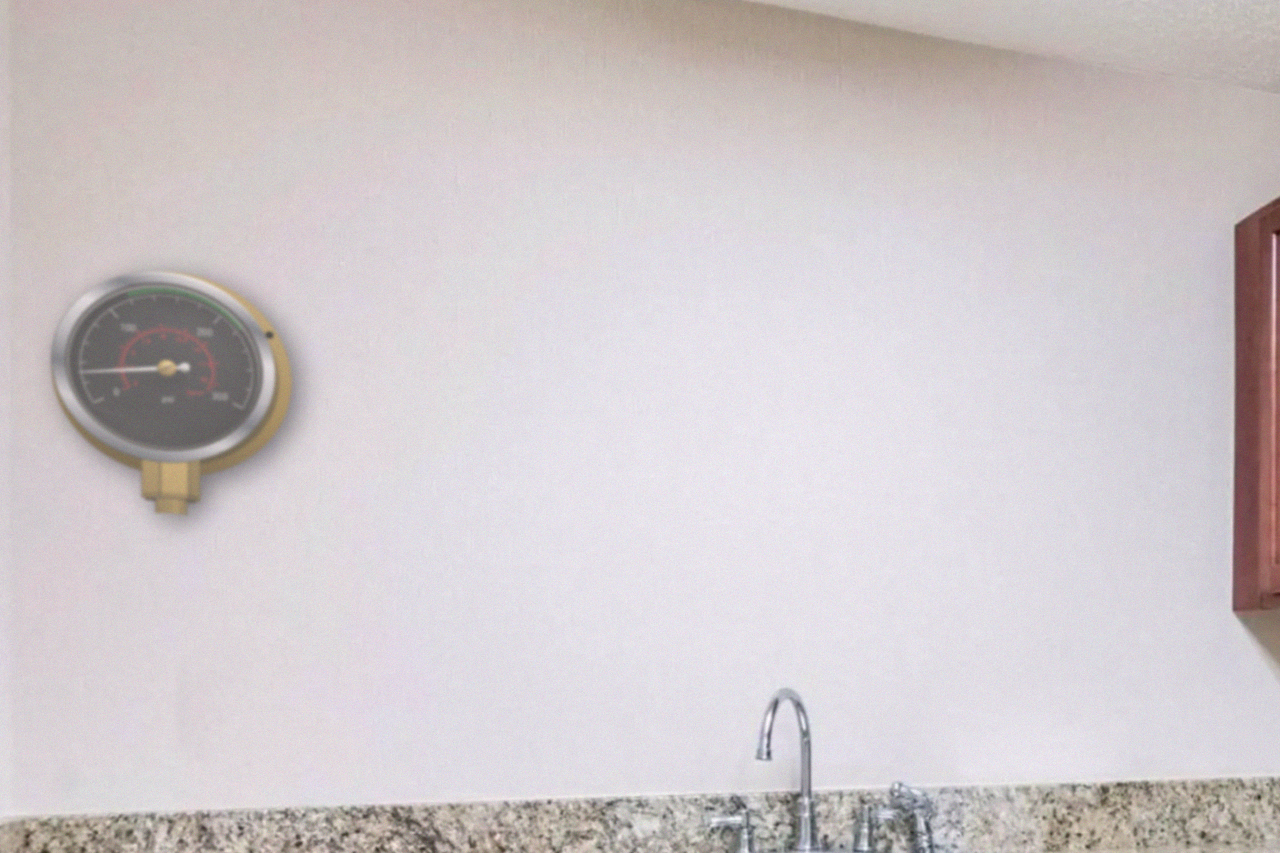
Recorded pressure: **30** psi
